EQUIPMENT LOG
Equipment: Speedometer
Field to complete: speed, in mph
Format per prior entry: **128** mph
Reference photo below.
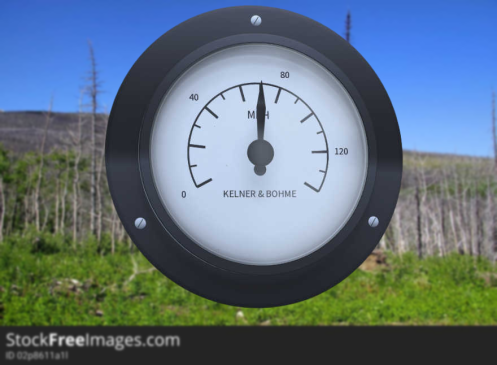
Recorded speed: **70** mph
